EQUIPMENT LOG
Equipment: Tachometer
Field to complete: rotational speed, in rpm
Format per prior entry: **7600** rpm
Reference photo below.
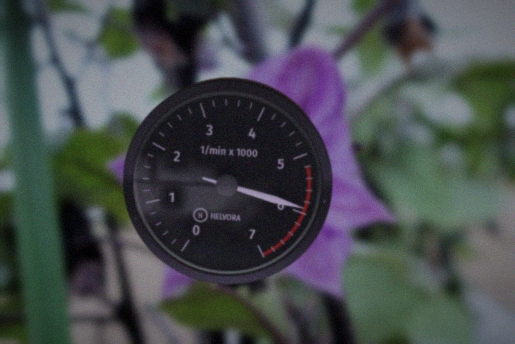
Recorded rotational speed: **5900** rpm
